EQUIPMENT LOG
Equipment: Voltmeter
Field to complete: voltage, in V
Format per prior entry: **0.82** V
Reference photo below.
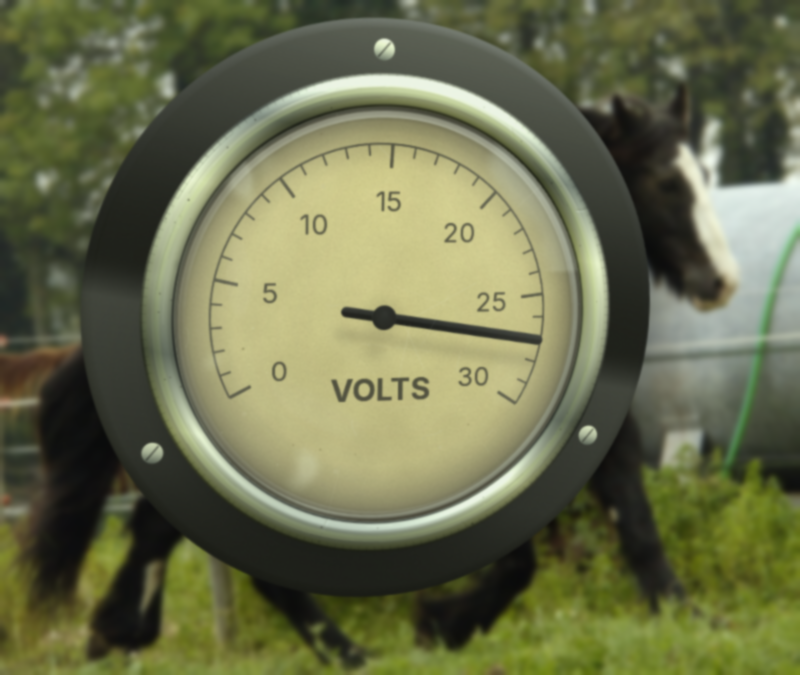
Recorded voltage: **27** V
